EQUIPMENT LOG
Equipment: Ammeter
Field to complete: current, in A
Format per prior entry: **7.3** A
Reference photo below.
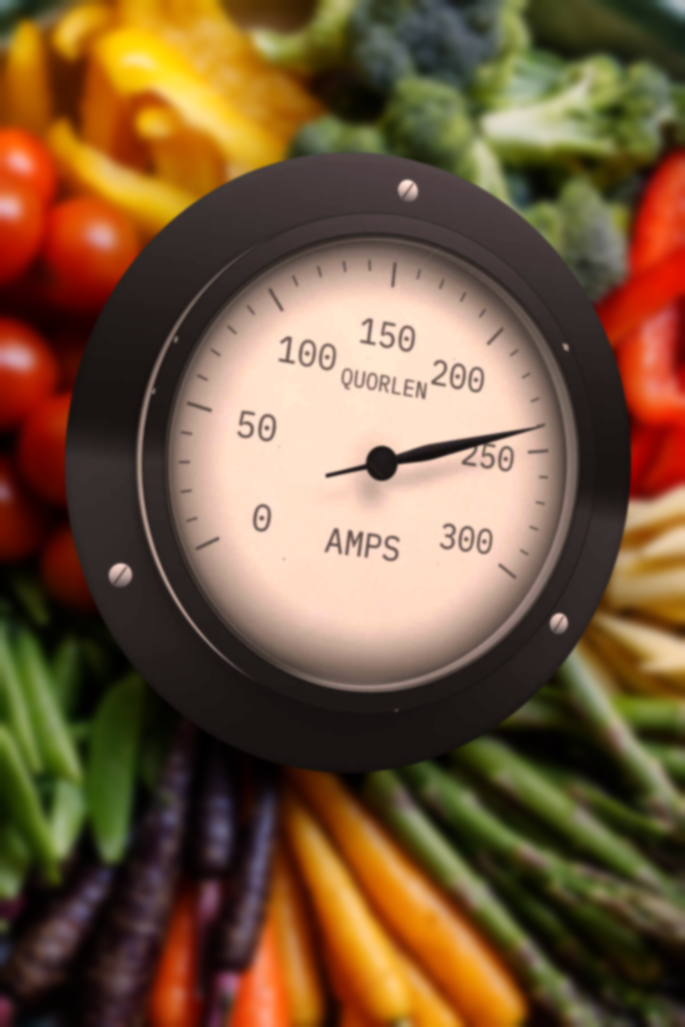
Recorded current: **240** A
